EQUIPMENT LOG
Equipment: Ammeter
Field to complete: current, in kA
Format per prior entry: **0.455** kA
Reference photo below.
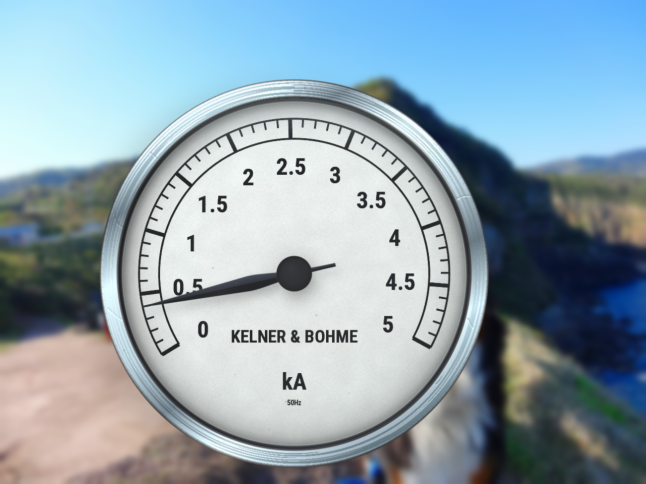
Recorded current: **0.4** kA
